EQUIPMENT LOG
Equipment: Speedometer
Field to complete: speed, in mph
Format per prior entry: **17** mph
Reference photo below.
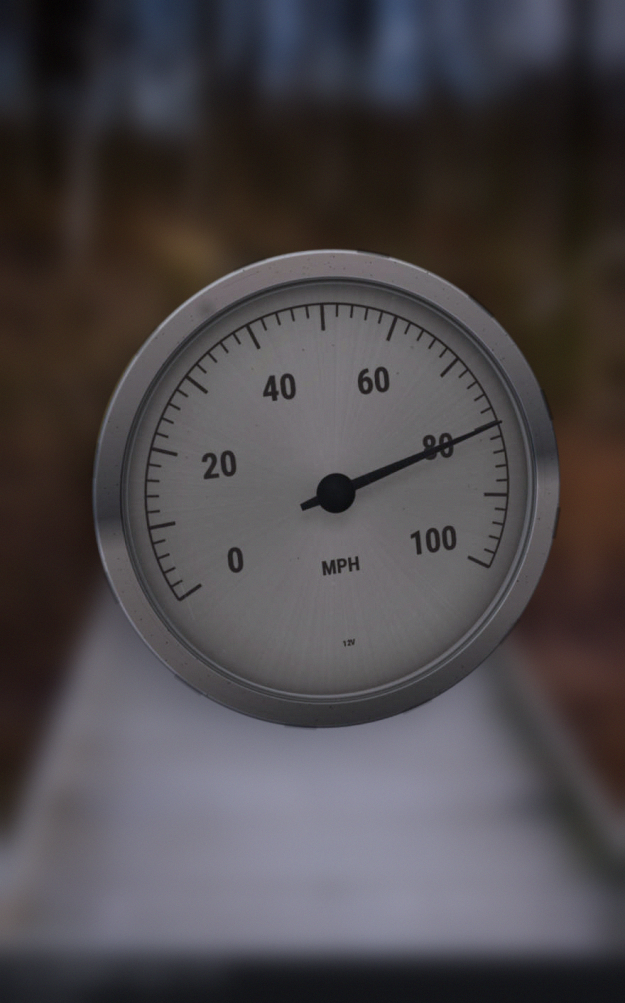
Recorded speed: **80** mph
